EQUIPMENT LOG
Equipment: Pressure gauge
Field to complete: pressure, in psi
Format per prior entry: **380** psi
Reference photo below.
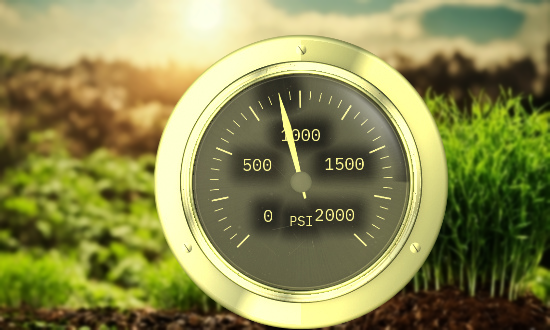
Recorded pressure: **900** psi
